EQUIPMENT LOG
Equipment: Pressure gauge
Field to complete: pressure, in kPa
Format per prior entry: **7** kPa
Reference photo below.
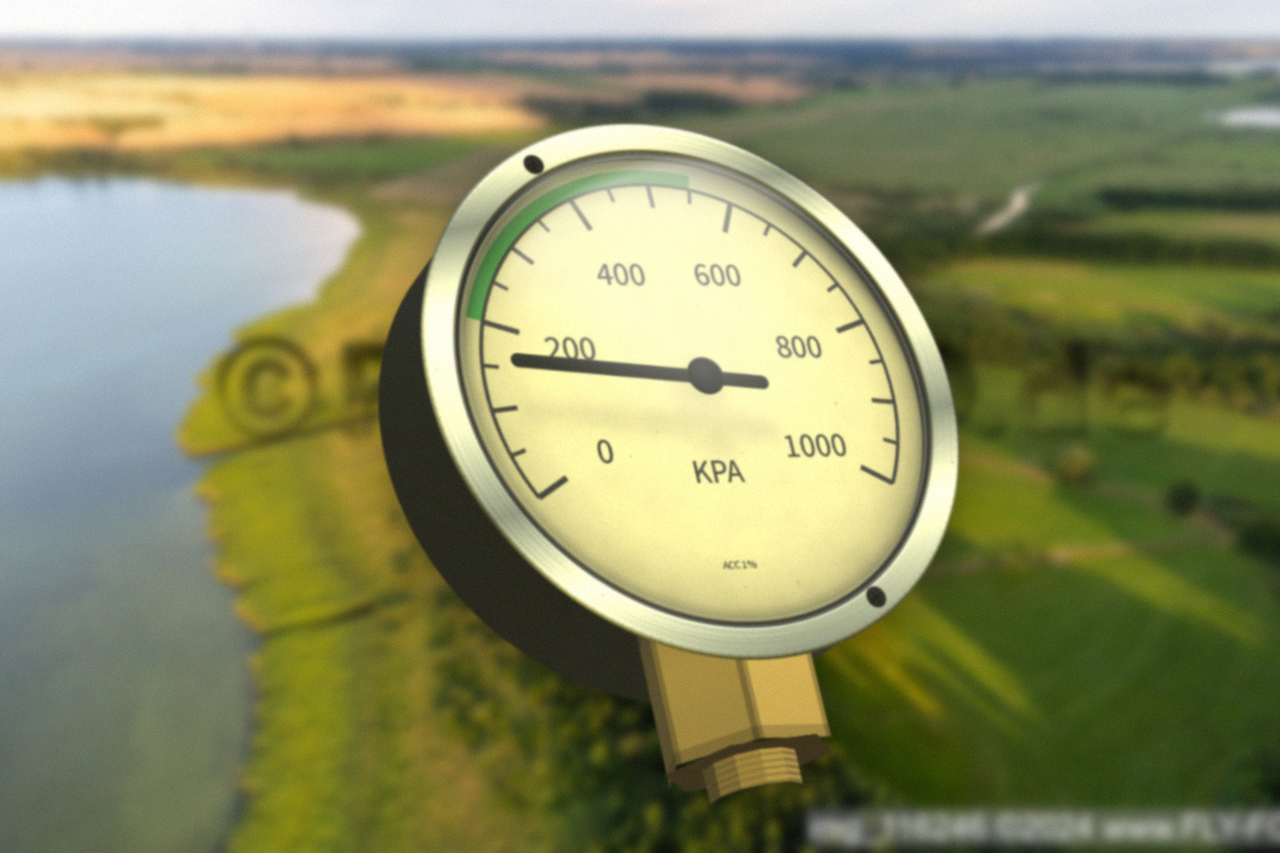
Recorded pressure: **150** kPa
